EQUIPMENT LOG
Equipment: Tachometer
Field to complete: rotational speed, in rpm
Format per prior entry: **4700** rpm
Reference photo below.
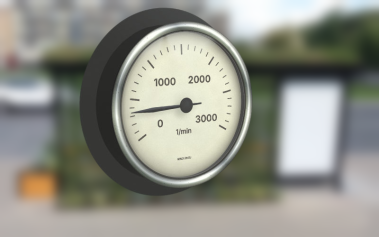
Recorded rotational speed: **350** rpm
